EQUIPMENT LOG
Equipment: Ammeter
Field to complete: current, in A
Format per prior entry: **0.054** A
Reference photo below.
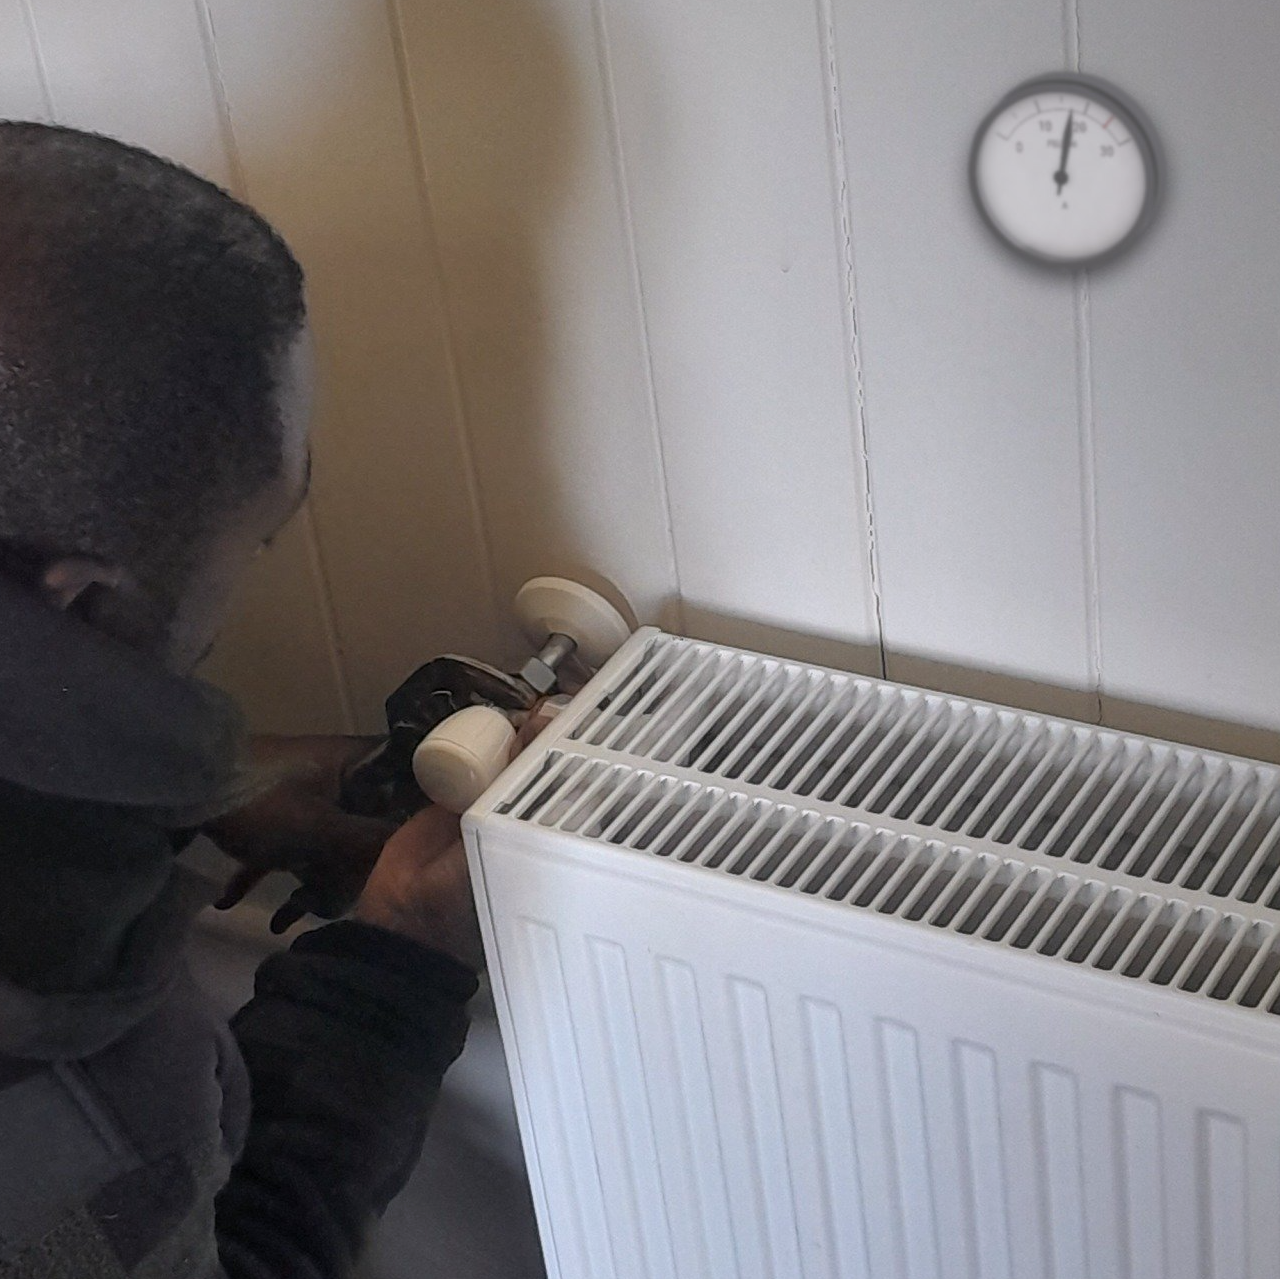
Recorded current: **17.5** A
